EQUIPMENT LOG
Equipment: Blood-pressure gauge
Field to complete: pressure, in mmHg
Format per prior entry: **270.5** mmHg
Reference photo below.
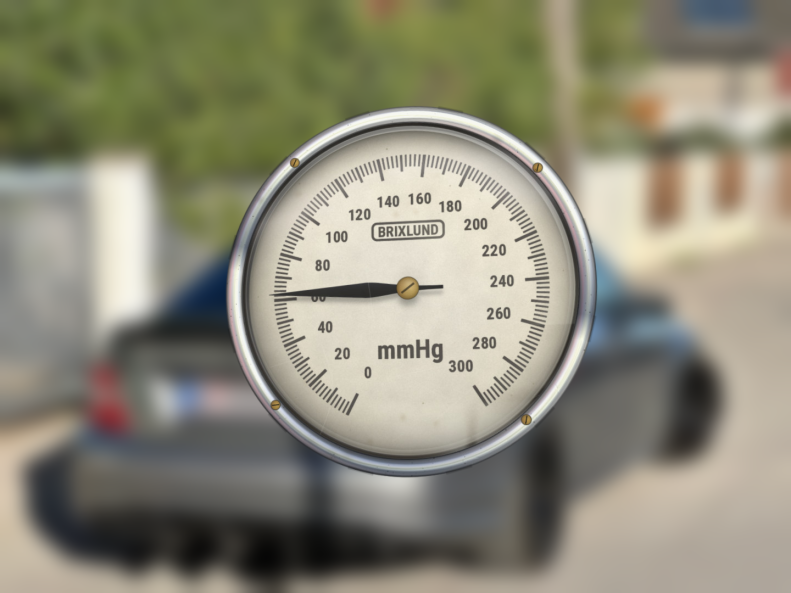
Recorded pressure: **62** mmHg
